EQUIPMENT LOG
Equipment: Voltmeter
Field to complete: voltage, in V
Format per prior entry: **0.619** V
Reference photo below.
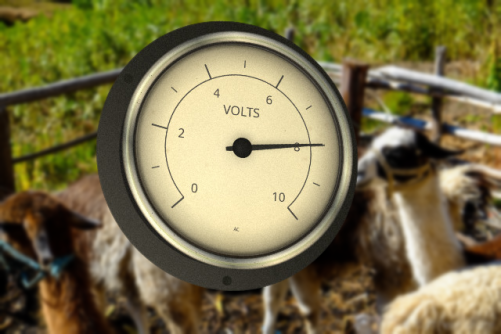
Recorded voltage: **8** V
